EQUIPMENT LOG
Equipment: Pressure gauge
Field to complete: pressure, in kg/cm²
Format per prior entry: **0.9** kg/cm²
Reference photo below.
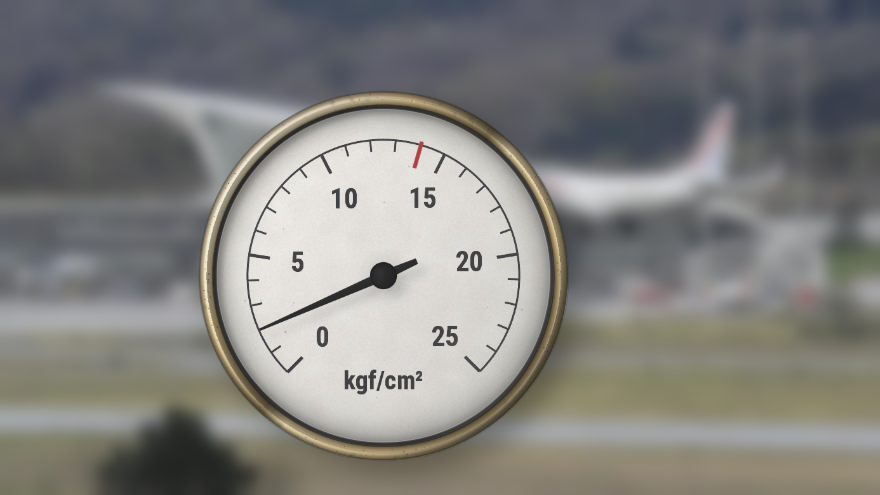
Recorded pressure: **2** kg/cm²
